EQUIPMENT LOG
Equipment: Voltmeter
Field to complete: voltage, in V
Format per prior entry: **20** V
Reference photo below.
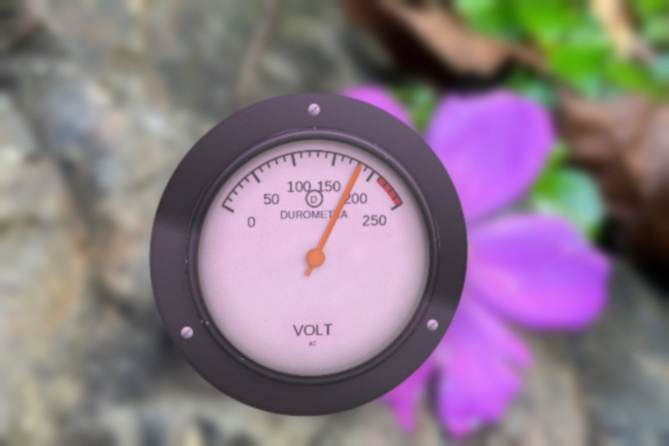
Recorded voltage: **180** V
